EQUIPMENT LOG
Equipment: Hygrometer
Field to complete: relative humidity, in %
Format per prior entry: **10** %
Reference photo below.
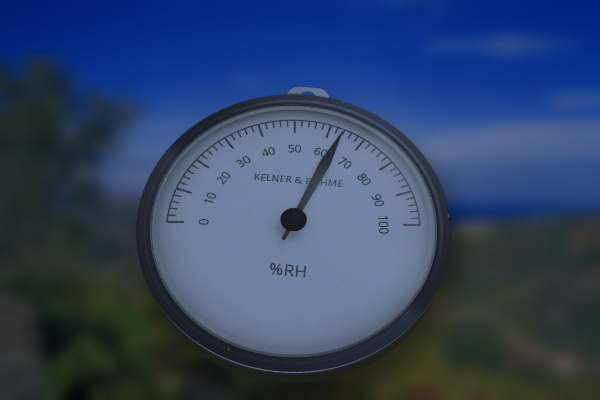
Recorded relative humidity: **64** %
